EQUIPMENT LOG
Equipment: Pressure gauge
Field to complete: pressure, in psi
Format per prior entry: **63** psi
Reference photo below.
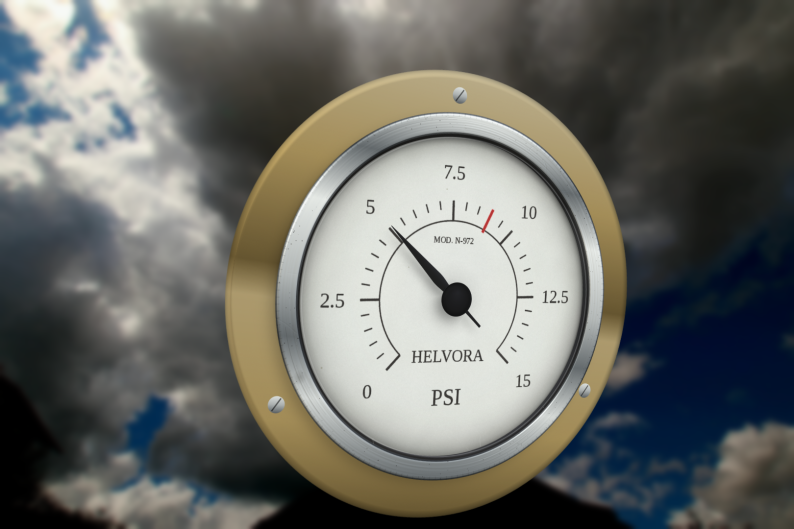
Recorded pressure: **5** psi
